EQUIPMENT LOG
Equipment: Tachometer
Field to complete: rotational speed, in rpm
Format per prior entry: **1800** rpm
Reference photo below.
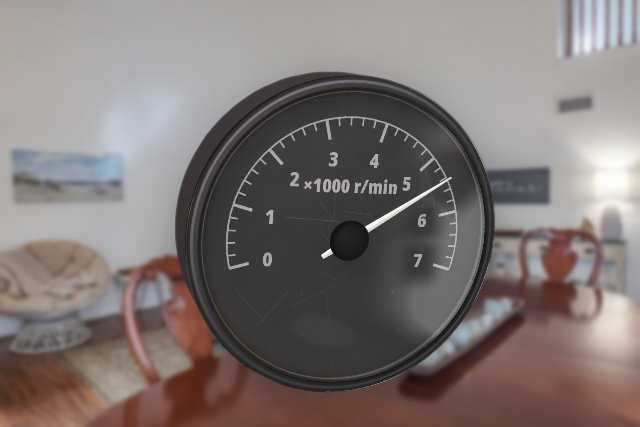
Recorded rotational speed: **5400** rpm
